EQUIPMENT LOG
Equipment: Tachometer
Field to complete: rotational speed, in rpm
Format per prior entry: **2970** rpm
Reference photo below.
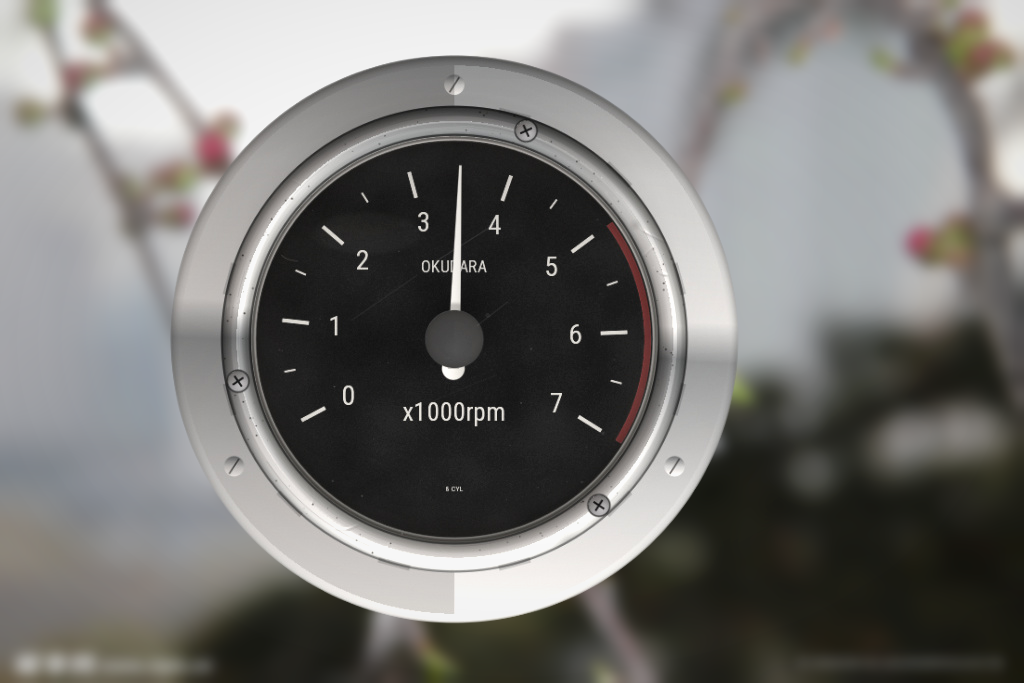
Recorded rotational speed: **3500** rpm
